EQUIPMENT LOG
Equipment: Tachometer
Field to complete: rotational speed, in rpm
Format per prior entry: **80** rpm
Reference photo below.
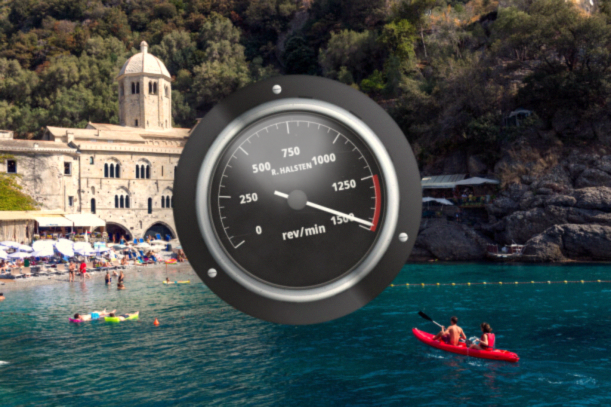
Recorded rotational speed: **1475** rpm
